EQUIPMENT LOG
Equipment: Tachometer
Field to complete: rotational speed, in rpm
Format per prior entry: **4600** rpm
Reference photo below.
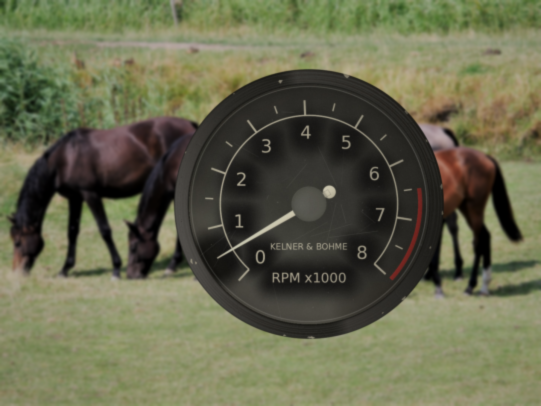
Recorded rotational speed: **500** rpm
